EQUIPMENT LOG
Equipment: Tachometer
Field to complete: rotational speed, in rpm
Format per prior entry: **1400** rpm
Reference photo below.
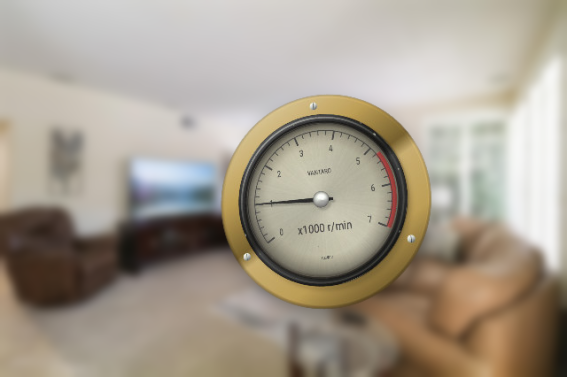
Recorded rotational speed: **1000** rpm
